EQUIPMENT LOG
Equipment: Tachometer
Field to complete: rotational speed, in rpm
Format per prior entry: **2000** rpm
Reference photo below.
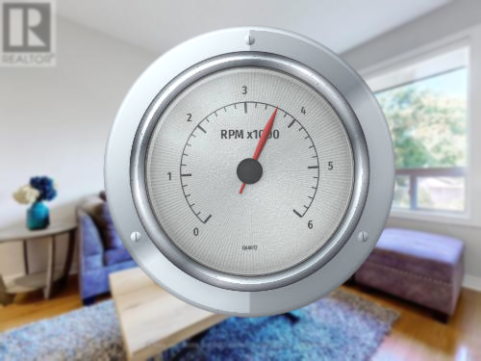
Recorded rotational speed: **3600** rpm
